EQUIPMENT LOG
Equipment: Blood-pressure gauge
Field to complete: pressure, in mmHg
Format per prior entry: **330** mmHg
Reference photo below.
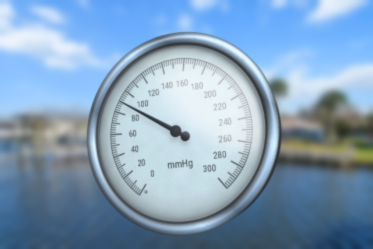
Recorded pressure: **90** mmHg
